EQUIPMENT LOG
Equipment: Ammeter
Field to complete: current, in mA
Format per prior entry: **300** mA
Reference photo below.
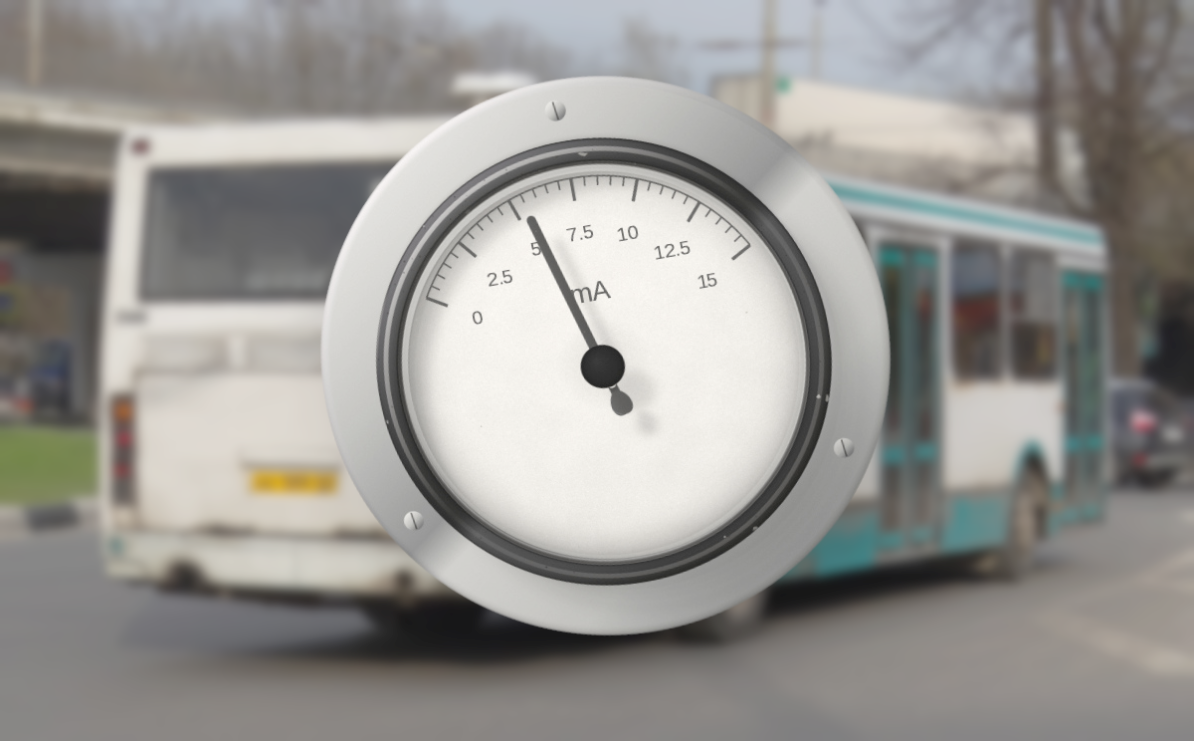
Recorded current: **5.5** mA
